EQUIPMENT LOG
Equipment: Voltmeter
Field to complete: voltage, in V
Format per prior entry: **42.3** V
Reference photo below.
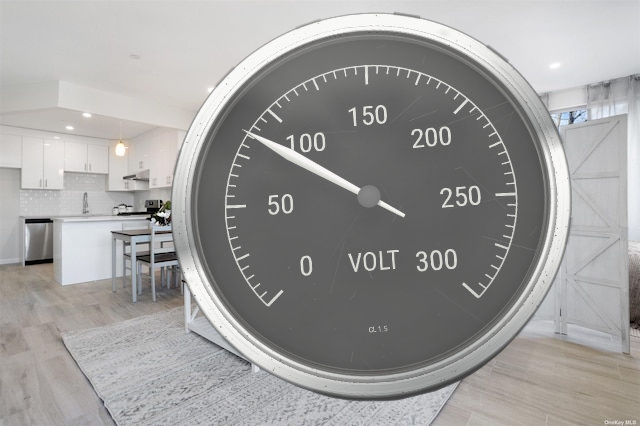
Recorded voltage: **85** V
